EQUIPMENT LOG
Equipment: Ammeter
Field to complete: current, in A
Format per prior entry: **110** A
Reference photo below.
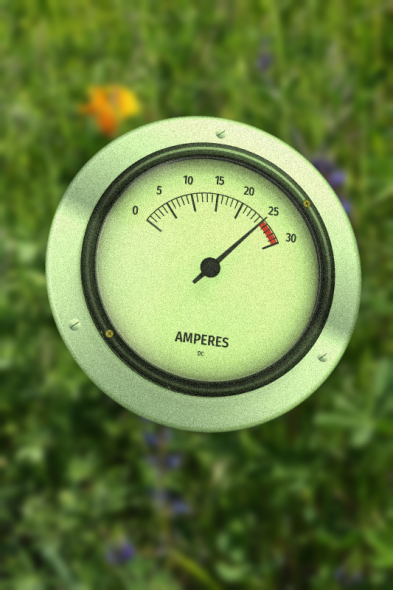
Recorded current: **25** A
